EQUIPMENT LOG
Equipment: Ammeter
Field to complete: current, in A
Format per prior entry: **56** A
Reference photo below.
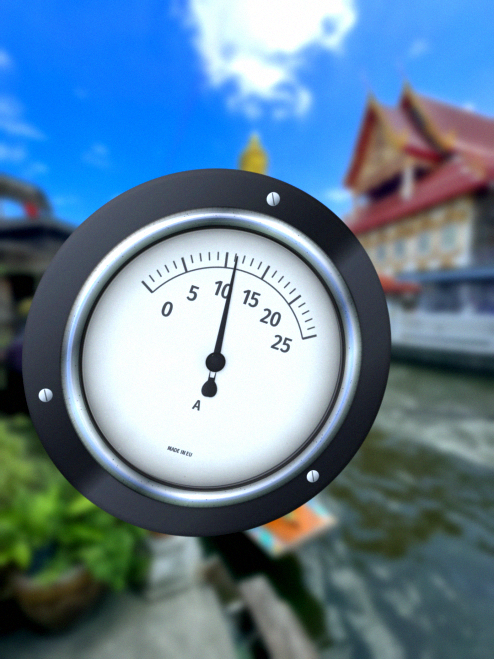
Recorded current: **11** A
